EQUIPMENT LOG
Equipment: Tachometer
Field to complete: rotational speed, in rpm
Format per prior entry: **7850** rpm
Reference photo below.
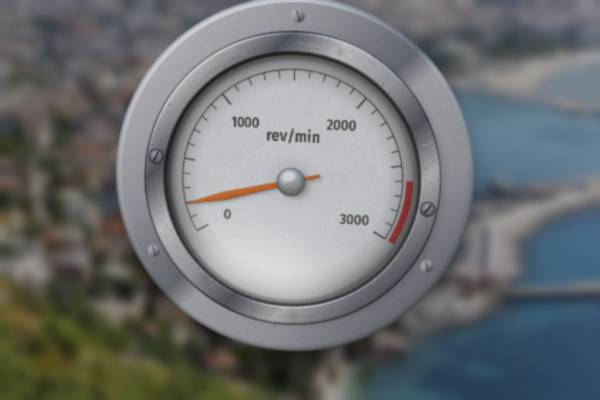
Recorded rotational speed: **200** rpm
